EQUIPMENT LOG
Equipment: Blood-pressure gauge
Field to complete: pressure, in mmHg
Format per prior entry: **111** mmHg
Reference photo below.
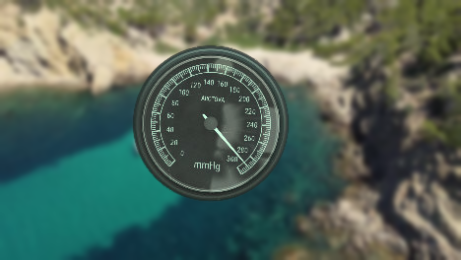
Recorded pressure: **290** mmHg
